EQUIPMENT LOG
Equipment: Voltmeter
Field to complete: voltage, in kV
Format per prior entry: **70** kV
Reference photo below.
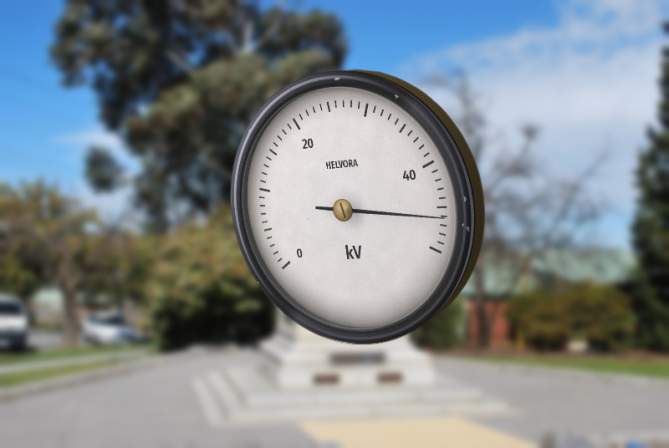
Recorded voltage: **46** kV
